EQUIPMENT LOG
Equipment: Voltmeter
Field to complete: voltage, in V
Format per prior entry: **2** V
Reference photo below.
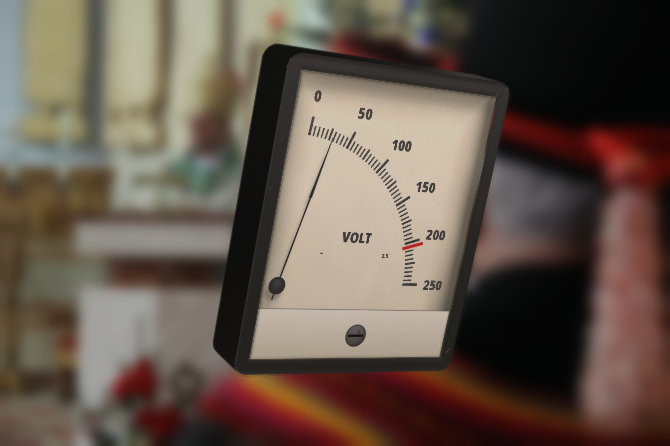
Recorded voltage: **25** V
